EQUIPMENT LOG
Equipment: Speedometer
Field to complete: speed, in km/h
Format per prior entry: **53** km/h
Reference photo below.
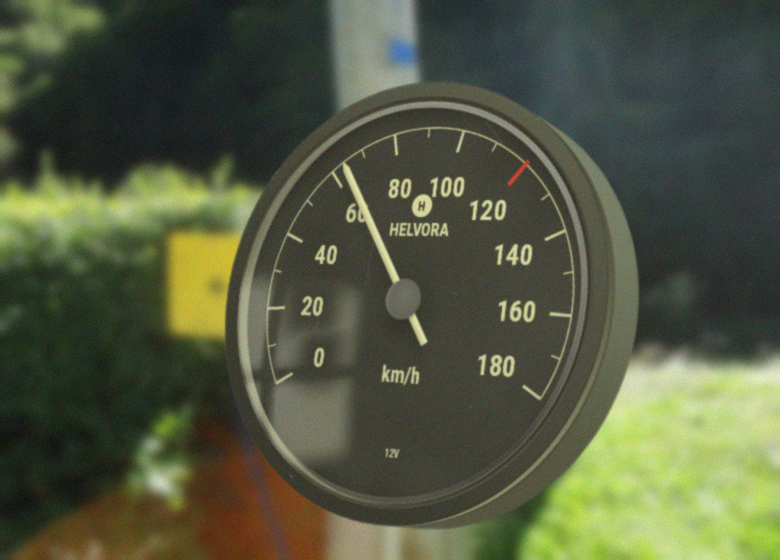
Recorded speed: **65** km/h
